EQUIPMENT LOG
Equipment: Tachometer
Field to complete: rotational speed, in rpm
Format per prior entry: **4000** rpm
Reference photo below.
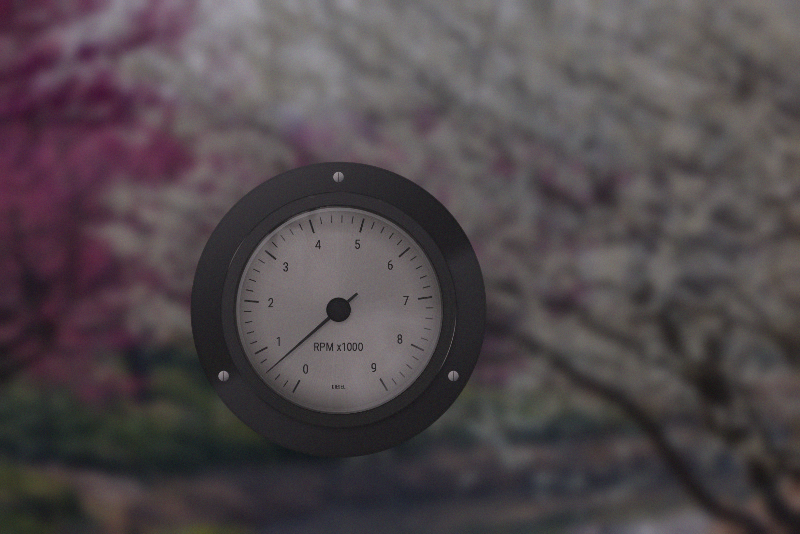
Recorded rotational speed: **600** rpm
